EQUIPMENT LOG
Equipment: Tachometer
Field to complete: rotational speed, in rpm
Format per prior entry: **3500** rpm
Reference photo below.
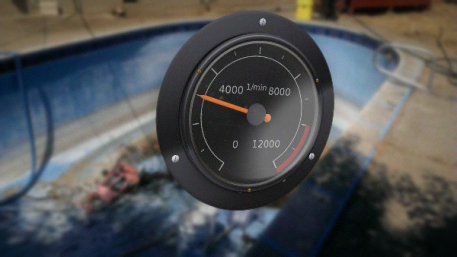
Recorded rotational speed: **3000** rpm
